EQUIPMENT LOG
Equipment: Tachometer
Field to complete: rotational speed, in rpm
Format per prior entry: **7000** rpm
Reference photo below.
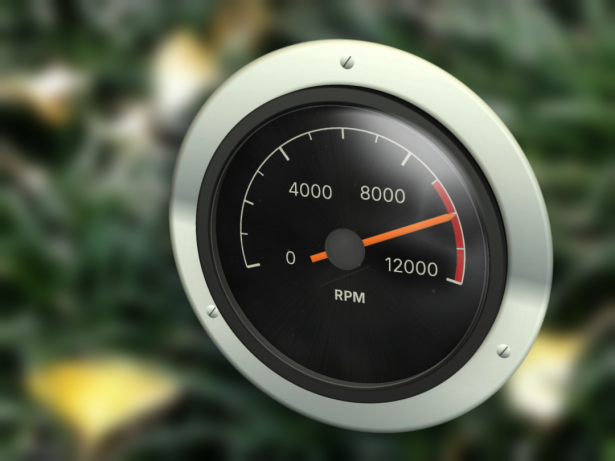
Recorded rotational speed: **10000** rpm
